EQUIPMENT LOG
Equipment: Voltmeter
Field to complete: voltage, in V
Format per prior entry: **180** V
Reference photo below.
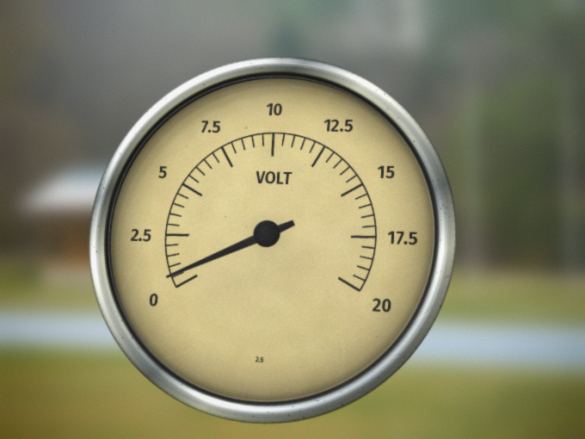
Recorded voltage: **0.5** V
